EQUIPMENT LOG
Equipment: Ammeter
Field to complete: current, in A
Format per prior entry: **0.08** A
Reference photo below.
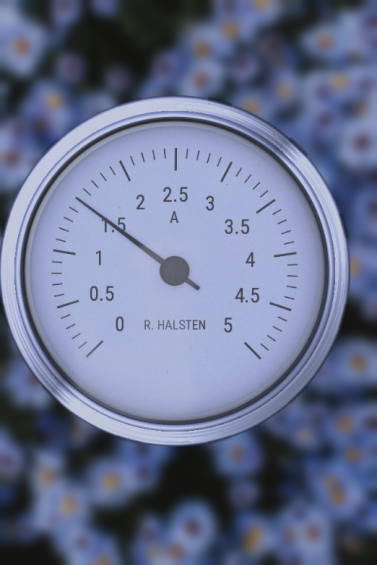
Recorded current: **1.5** A
